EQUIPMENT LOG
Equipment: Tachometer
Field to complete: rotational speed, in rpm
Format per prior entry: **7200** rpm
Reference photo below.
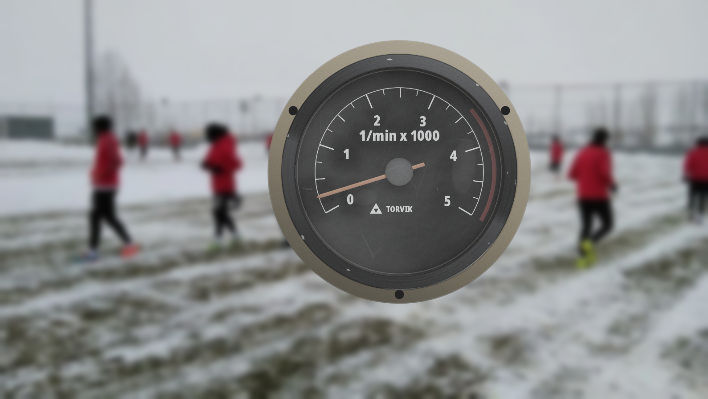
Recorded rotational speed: **250** rpm
